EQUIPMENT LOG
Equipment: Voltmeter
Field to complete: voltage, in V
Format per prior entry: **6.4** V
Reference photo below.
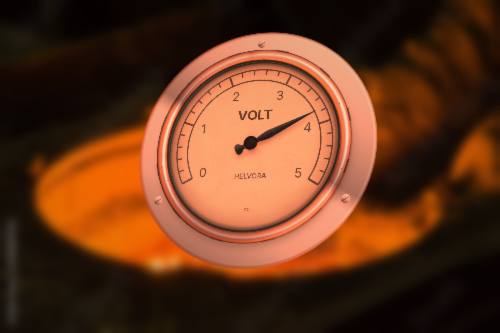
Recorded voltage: **3.8** V
